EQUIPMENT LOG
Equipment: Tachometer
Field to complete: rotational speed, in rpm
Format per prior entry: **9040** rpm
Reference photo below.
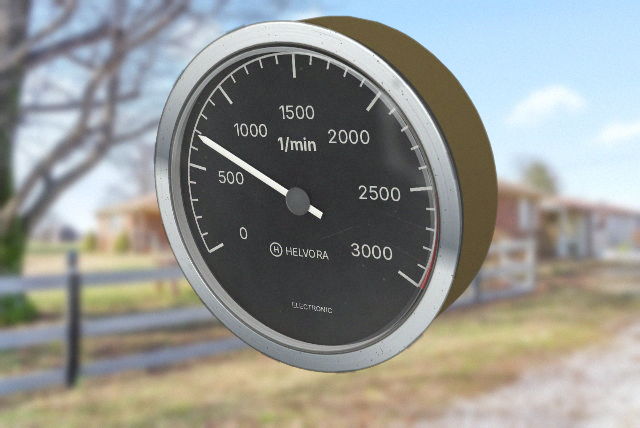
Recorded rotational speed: **700** rpm
